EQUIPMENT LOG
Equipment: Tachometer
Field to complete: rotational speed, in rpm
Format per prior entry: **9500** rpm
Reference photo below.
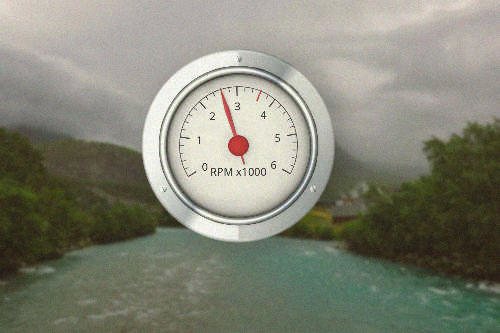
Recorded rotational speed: **2600** rpm
